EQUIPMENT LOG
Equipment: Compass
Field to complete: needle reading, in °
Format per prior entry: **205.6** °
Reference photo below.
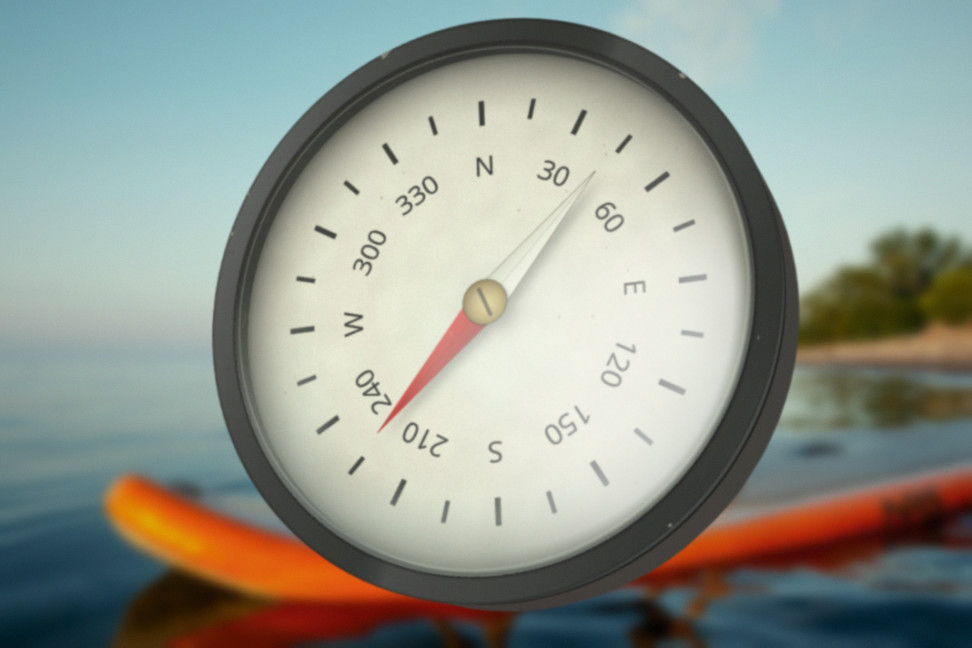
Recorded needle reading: **225** °
